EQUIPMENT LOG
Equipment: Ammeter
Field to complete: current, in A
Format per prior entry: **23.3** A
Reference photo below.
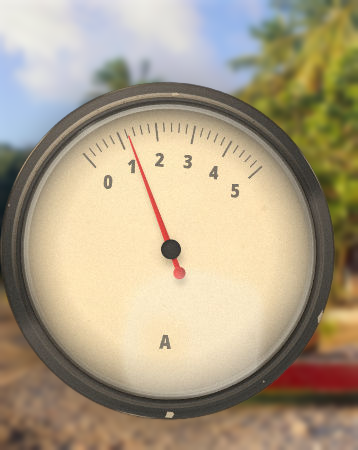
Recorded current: **1.2** A
